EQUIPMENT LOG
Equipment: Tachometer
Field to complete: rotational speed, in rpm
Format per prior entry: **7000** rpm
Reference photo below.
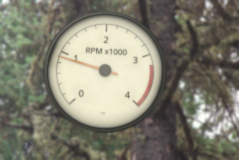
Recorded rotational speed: **900** rpm
